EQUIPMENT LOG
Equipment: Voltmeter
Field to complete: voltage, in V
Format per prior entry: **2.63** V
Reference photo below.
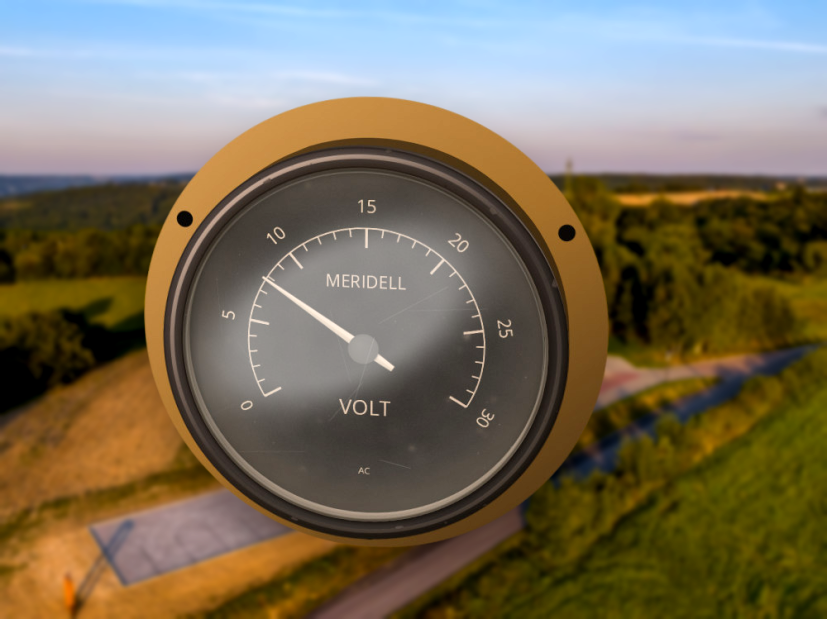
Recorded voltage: **8** V
